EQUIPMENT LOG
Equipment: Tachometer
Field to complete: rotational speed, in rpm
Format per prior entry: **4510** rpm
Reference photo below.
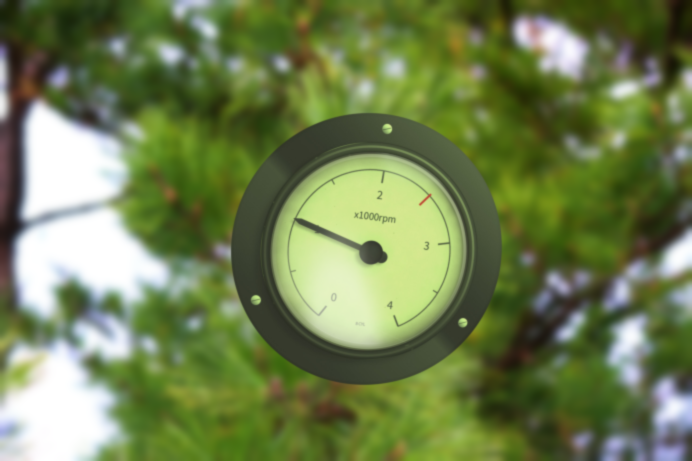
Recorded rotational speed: **1000** rpm
